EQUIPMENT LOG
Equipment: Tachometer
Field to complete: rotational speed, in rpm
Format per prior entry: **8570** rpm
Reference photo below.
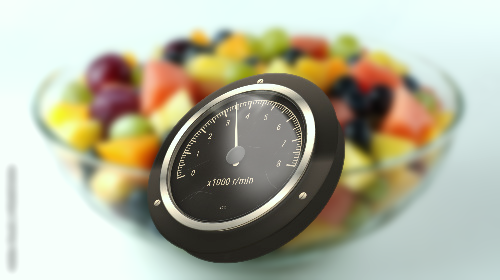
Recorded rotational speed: **3500** rpm
